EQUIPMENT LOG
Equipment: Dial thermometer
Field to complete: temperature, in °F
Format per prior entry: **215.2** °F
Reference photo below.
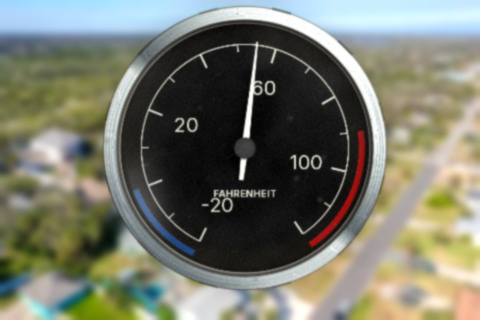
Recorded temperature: **55** °F
